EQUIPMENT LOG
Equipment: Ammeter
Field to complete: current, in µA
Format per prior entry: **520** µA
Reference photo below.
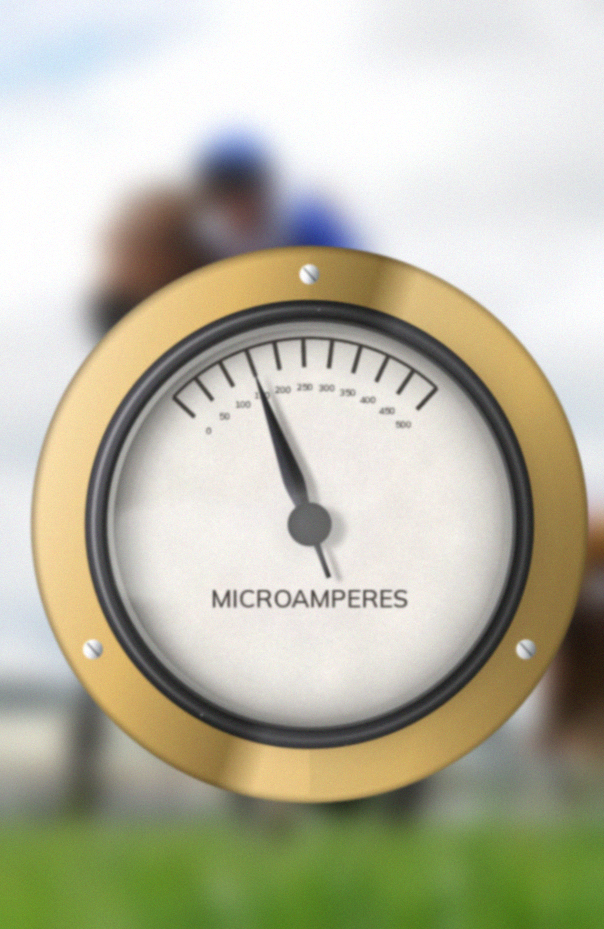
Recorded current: **150** µA
